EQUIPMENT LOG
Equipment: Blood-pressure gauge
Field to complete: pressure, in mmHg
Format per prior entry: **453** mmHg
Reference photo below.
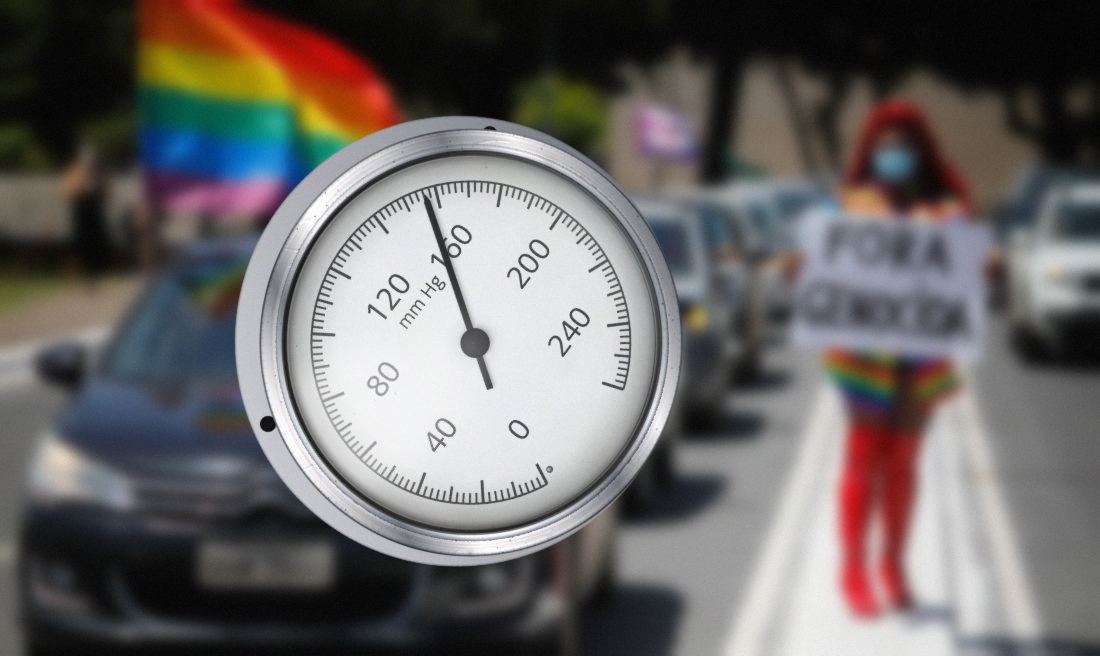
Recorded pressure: **156** mmHg
